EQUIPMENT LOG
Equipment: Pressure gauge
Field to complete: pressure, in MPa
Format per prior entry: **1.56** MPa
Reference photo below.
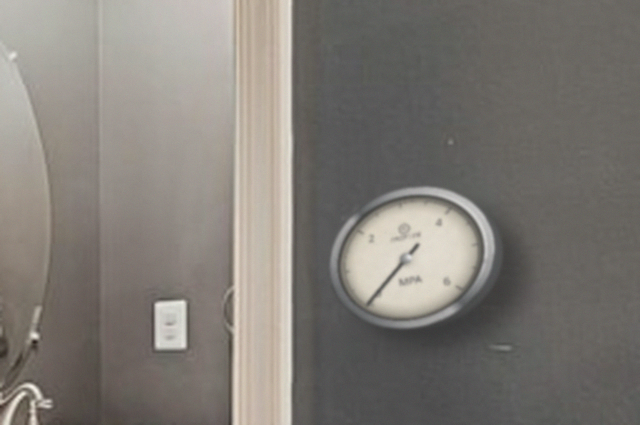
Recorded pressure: **0** MPa
